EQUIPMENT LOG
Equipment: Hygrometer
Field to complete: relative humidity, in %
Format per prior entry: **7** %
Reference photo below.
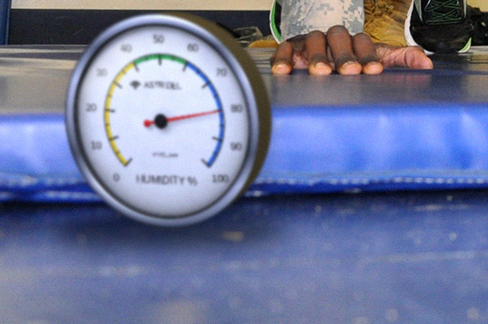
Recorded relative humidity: **80** %
